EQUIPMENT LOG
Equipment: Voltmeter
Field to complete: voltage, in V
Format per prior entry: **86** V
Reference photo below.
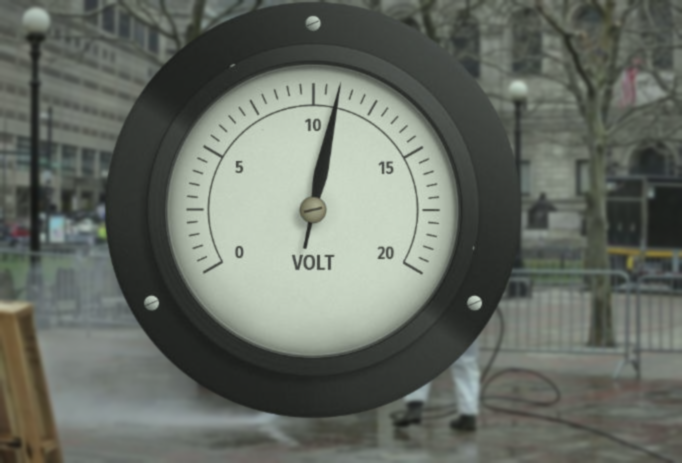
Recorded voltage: **11** V
